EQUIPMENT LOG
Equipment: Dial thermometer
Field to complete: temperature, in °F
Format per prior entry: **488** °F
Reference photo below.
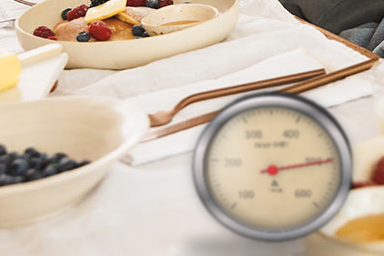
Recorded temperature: **500** °F
